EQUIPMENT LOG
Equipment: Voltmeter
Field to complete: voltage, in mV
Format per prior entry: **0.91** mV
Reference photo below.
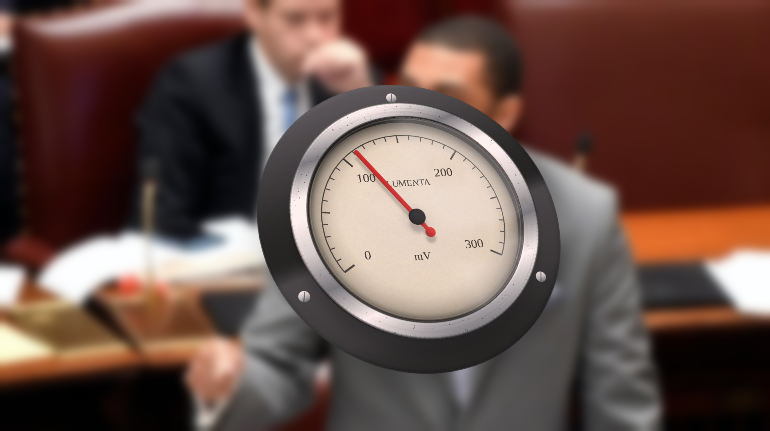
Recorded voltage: **110** mV
